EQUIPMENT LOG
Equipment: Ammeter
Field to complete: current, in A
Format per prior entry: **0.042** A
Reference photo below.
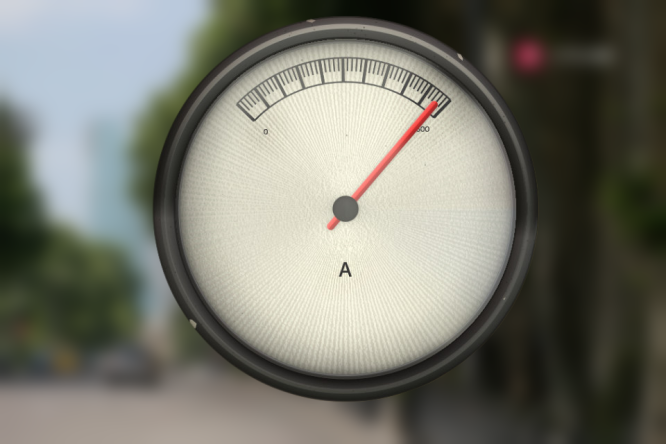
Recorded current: **480** A
